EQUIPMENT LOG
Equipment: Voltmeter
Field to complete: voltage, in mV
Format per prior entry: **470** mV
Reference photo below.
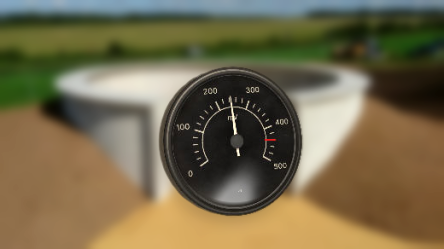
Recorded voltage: **240** mV
